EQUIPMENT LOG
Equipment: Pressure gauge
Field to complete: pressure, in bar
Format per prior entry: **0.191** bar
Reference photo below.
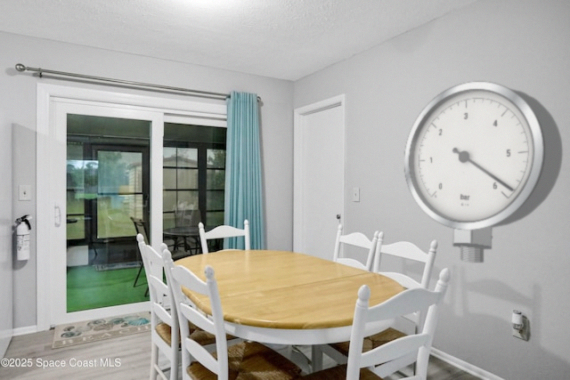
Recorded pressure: **5.8** bar
